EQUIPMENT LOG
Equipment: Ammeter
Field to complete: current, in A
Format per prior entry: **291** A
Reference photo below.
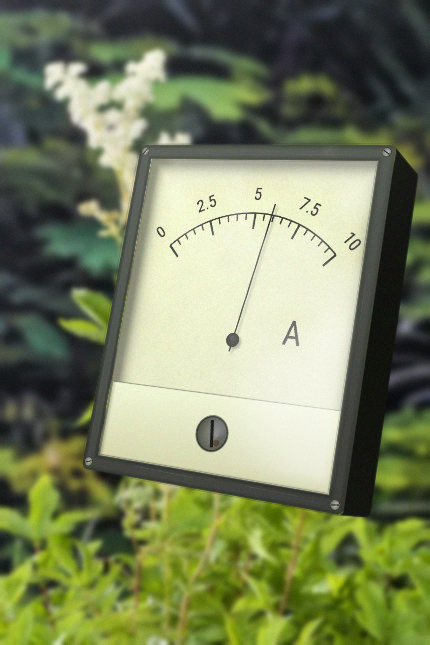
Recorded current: **6** A
